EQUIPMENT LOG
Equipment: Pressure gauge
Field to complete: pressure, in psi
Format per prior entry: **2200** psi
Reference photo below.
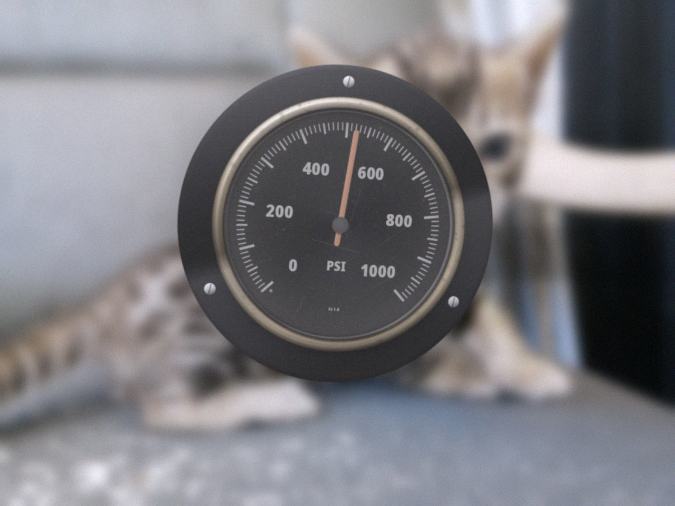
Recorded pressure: **520** psi
